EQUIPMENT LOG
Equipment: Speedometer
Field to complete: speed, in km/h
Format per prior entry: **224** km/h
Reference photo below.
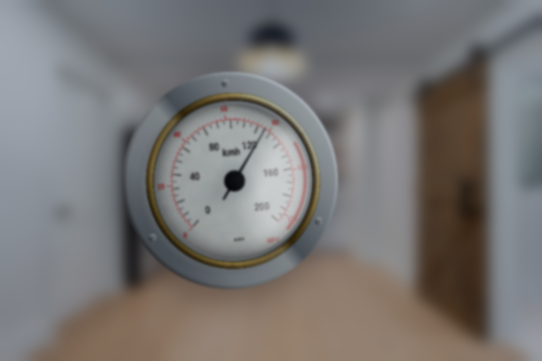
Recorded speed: **125** km/h
